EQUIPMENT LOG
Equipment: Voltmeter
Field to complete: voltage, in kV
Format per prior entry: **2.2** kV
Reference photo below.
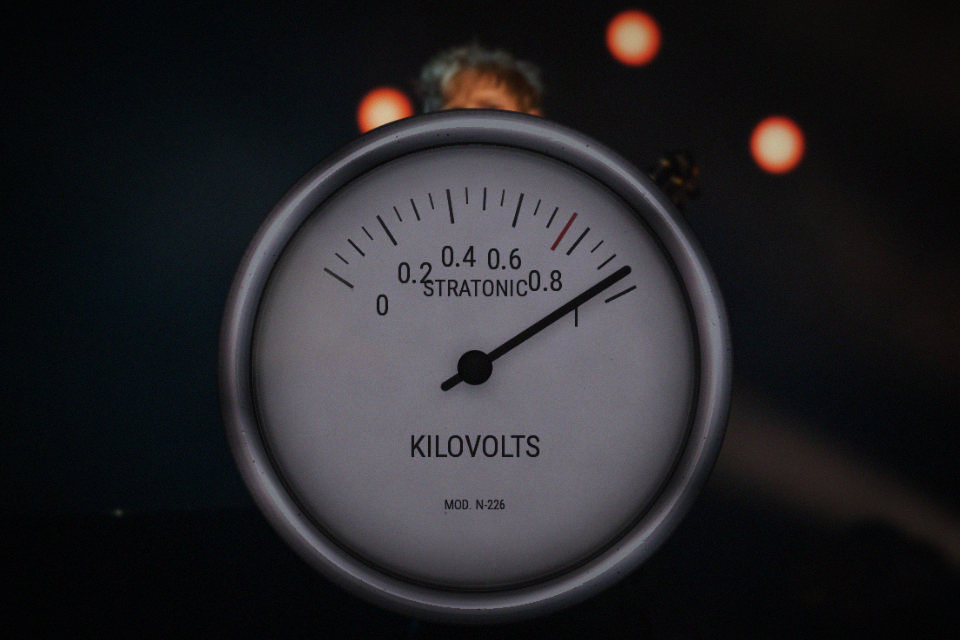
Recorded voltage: **0.95** kV
